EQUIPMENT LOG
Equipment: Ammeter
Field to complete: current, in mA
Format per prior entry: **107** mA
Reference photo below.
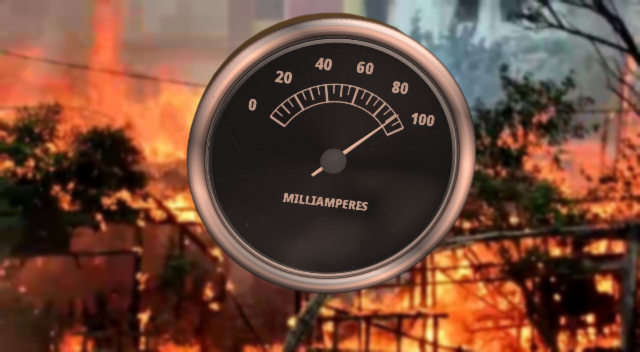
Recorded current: **90** mA
